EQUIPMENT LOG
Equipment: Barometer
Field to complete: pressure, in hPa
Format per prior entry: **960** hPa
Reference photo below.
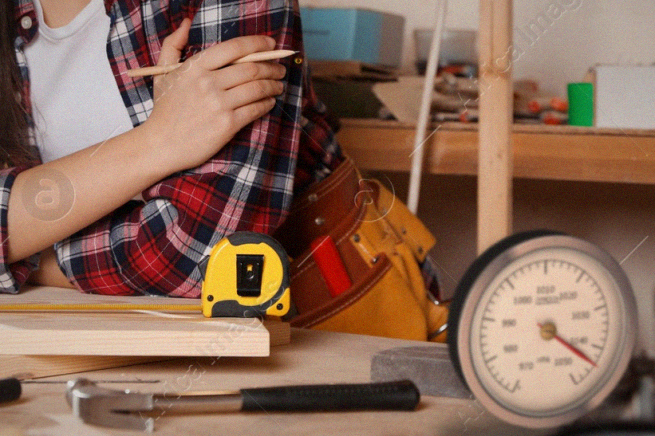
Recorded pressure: **1044** hPa
